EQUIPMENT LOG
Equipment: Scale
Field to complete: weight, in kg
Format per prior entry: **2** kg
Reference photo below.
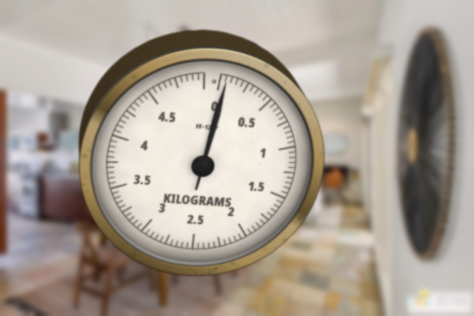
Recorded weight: **0.05** kg
